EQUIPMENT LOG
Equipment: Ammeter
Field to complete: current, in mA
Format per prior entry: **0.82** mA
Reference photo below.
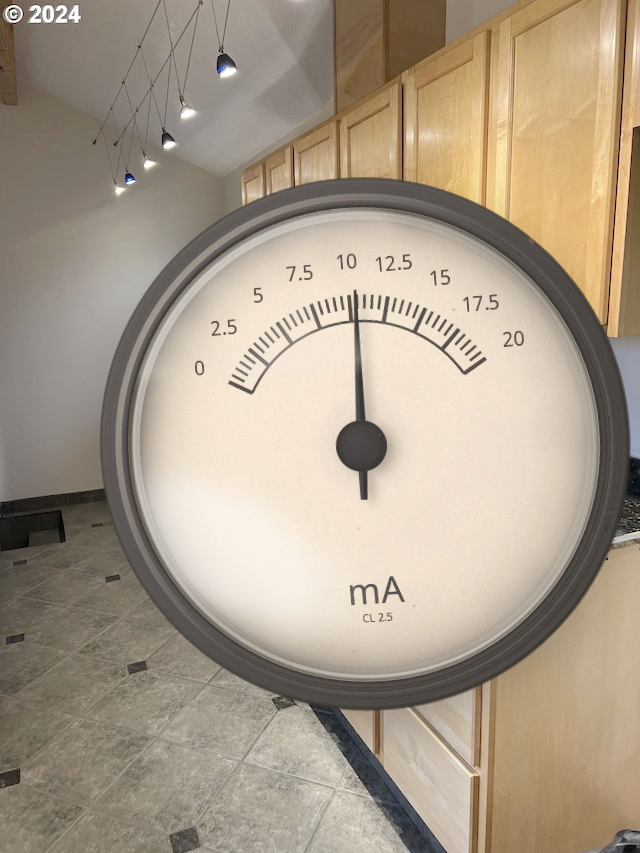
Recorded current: **10.5** mA
